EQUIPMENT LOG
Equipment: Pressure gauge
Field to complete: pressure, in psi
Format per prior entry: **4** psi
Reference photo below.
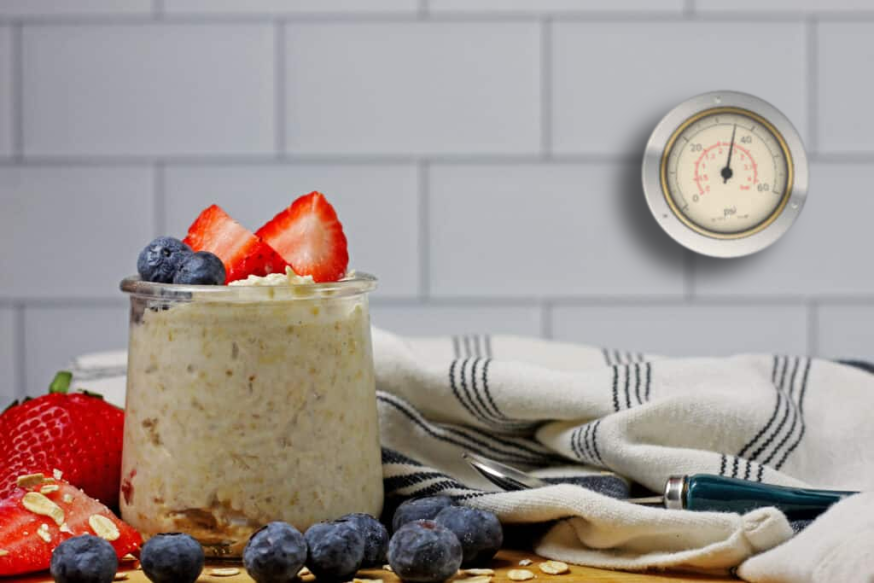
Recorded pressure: **35** psi
